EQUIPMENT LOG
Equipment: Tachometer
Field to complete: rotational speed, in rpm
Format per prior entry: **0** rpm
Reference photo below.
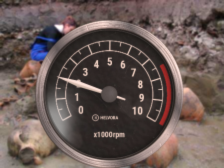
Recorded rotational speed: **2000** rpm
